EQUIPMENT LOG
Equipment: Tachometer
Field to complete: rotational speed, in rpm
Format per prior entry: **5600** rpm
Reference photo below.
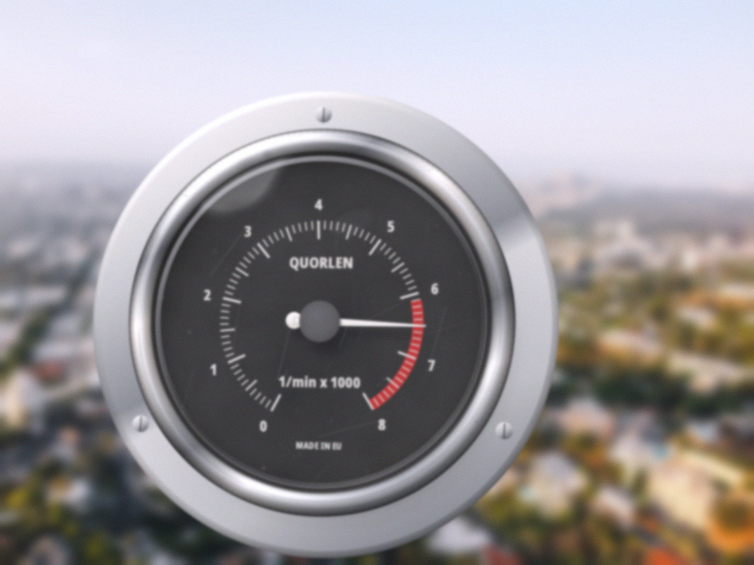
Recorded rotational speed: **6500** rpm
